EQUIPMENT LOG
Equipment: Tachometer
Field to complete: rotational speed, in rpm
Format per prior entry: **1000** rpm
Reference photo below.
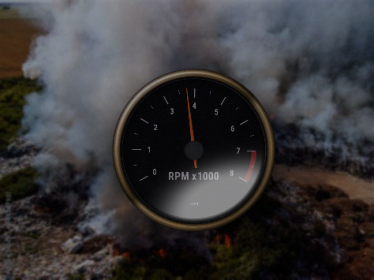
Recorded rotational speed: **3750** rpm
